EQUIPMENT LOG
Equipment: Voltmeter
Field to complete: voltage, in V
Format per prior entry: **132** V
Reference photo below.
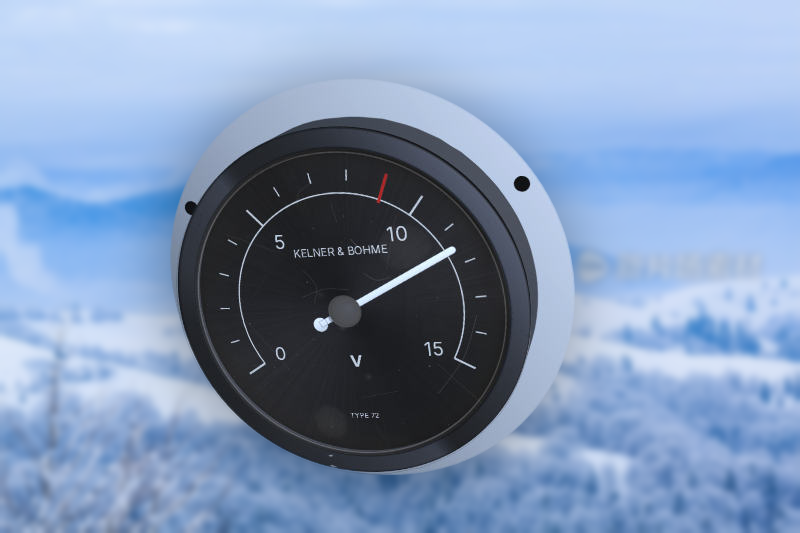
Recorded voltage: **11.5** V
